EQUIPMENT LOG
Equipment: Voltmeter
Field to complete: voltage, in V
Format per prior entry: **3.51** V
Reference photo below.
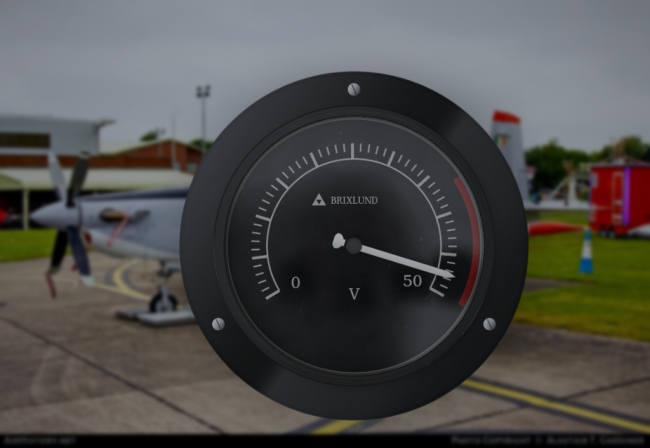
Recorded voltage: **47.5** V
